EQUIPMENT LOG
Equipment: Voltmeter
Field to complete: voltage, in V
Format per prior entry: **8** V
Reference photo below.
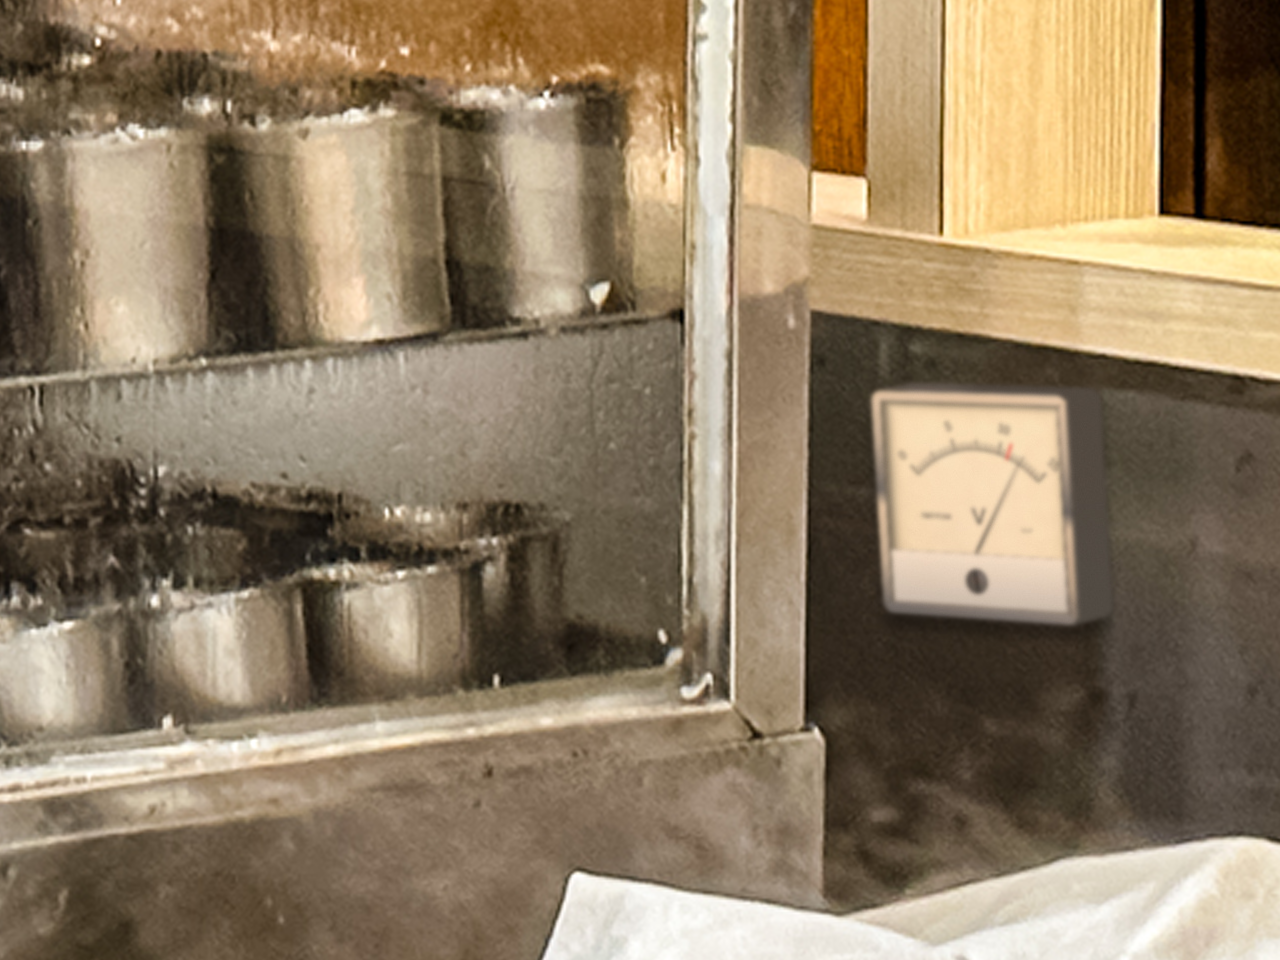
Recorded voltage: **12.5** V
